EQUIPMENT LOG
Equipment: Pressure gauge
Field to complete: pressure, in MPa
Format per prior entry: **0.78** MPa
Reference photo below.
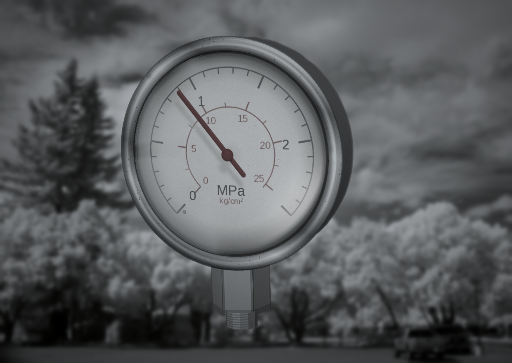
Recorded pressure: **0.9** MPa
